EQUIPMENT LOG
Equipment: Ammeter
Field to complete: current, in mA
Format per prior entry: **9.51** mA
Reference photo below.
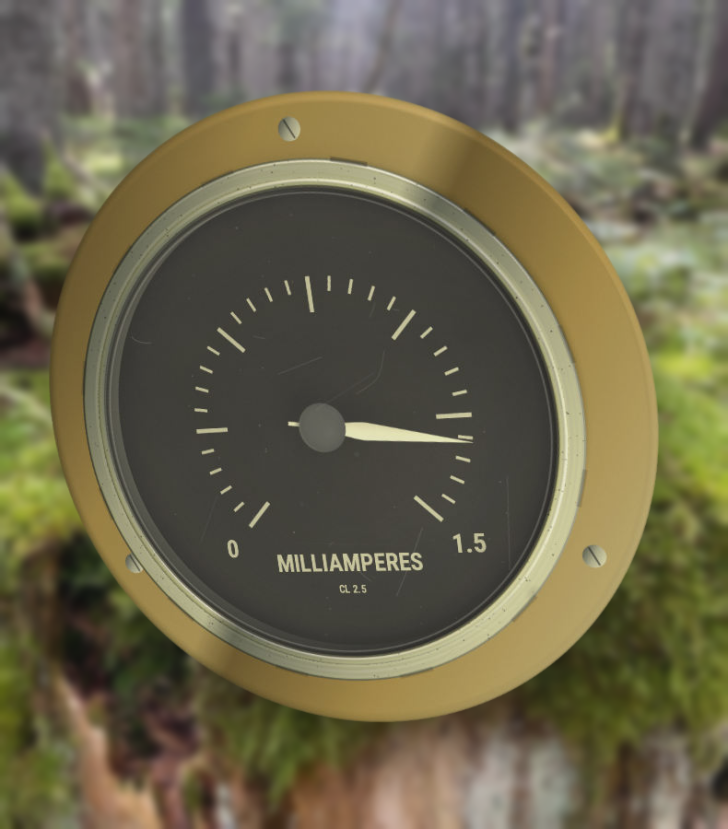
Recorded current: **1.3** mA
